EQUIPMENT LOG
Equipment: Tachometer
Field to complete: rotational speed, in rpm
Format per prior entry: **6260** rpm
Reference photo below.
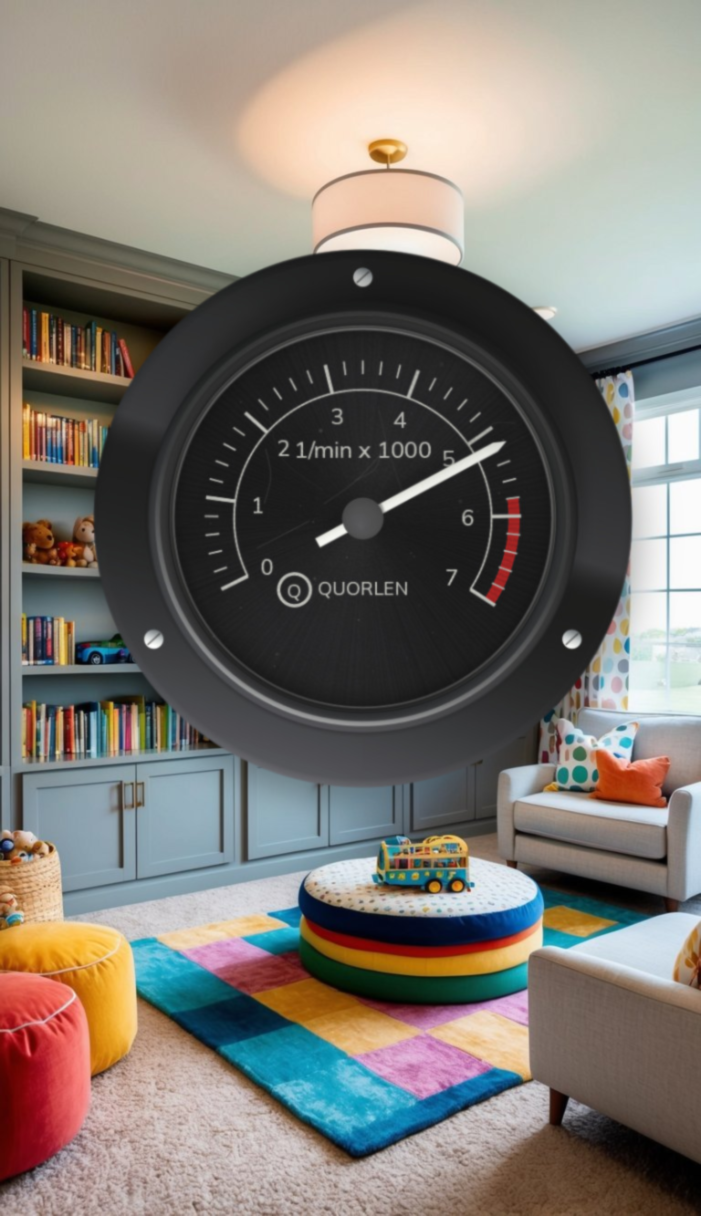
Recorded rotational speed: **5200** rpm
